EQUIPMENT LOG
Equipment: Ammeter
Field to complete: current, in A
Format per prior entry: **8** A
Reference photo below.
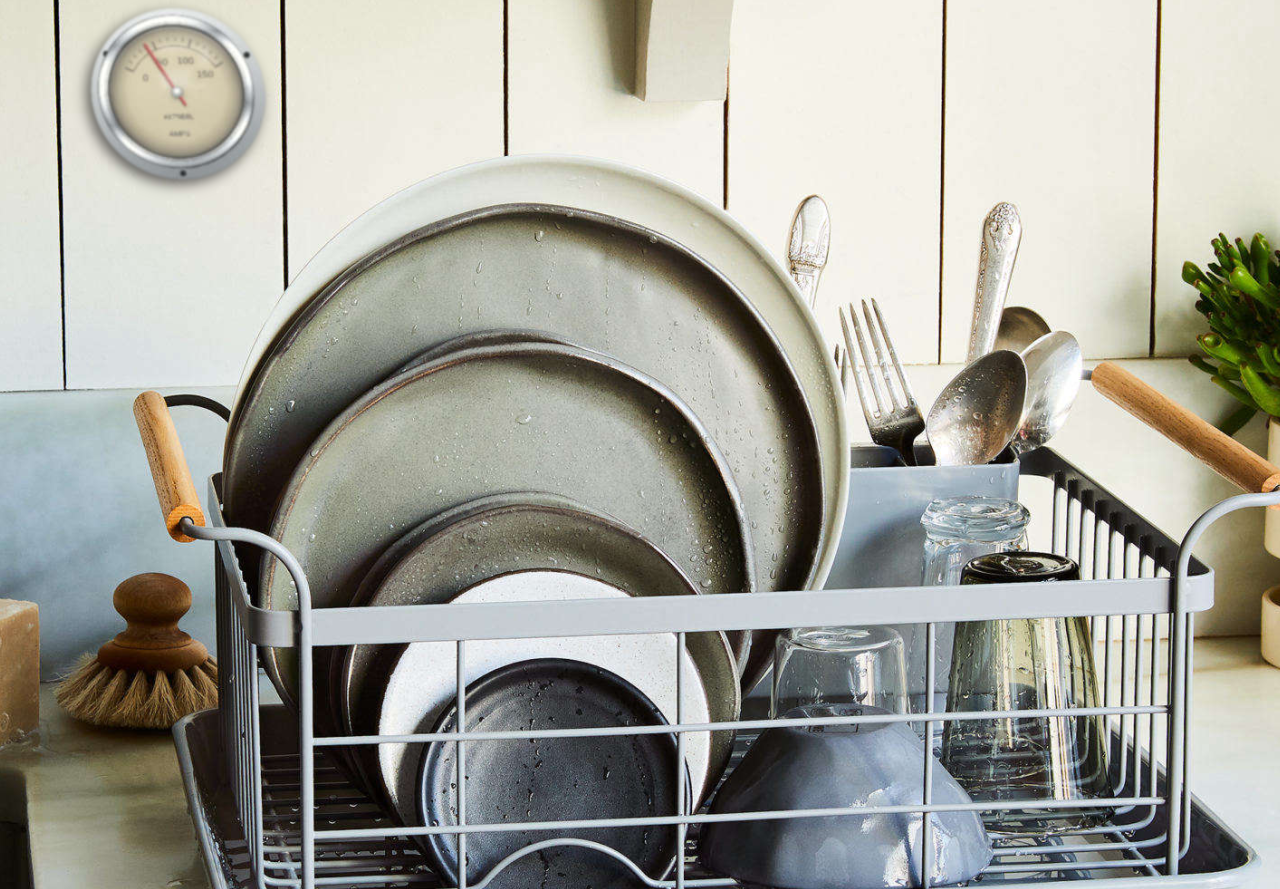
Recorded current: **40** A
